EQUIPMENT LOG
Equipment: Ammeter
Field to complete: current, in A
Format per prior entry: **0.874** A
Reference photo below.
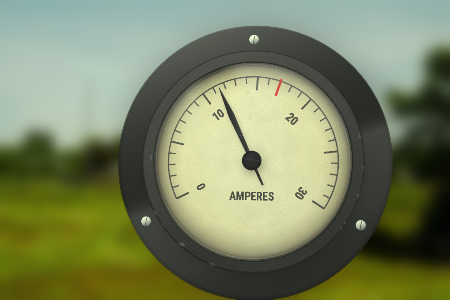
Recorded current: **11.5** A
